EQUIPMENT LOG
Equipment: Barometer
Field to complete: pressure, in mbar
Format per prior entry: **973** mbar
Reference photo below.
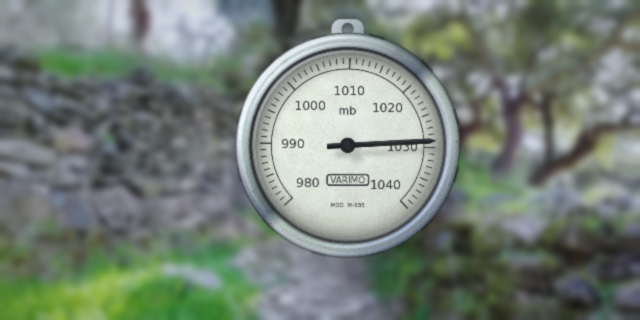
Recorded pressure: **1029** mbar
